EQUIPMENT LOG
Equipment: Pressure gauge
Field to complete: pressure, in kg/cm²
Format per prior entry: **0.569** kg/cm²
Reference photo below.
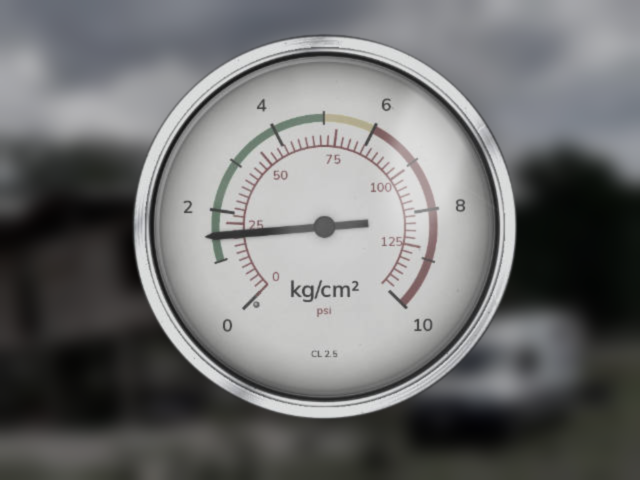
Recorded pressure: **1.5** kg/cm²
